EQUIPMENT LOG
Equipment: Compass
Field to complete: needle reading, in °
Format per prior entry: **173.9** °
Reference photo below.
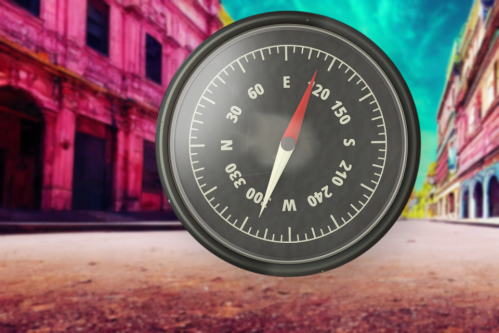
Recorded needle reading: **112.5** °
